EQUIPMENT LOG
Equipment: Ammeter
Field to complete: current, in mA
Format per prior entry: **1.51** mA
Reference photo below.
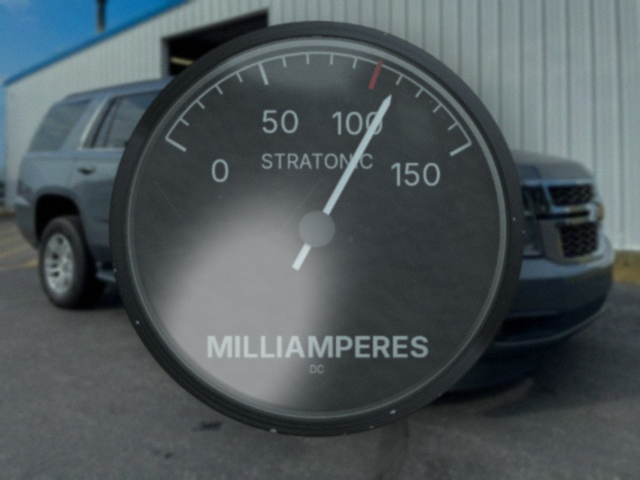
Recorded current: **110** mA
